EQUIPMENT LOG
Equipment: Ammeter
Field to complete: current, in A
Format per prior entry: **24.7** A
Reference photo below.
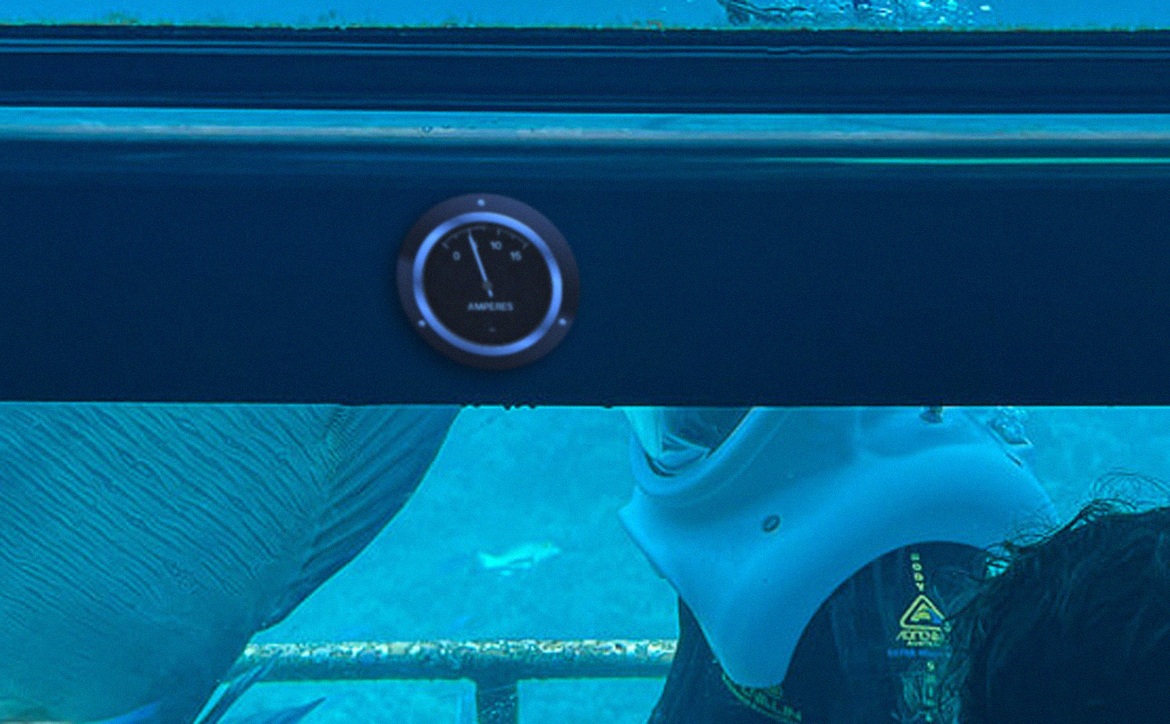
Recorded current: **5** A
